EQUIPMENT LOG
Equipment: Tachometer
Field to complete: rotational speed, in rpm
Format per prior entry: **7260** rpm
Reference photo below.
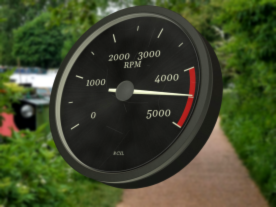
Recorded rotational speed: **4500** rpm
